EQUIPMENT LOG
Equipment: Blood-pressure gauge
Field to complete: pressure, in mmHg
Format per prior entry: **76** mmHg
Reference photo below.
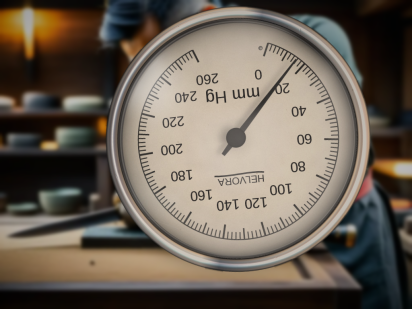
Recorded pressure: **16** mmHg
